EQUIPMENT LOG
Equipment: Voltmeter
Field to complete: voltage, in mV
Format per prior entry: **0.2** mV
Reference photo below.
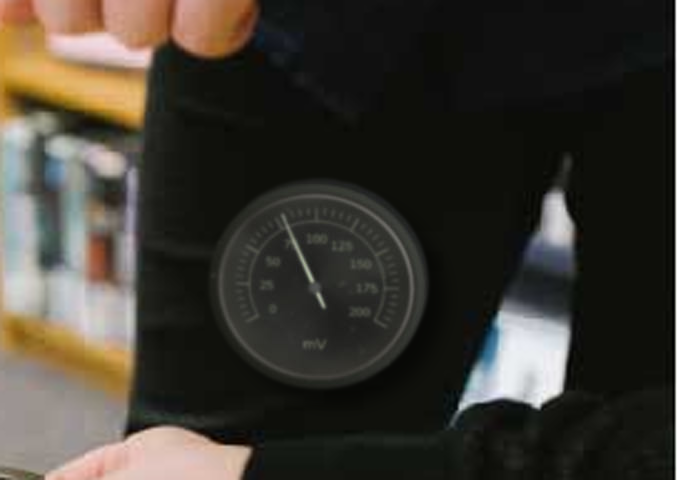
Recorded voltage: **80** mV
